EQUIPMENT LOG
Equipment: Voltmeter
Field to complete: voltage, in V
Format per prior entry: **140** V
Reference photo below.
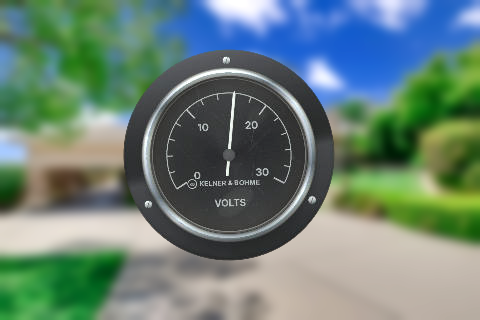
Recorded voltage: **16** V
